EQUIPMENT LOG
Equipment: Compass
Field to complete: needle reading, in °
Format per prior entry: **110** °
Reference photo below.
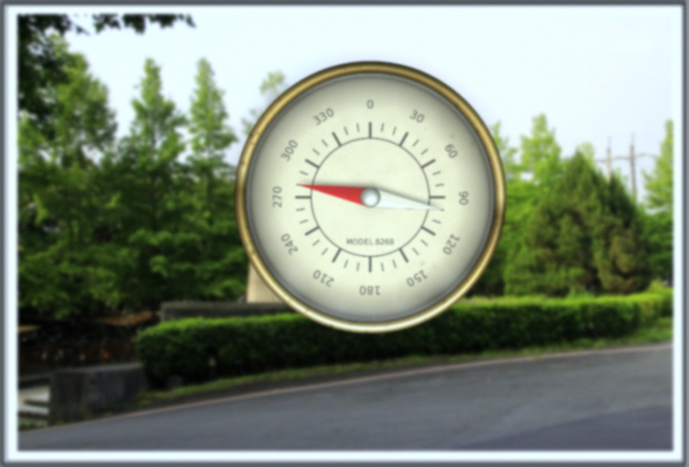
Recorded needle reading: **280** °
